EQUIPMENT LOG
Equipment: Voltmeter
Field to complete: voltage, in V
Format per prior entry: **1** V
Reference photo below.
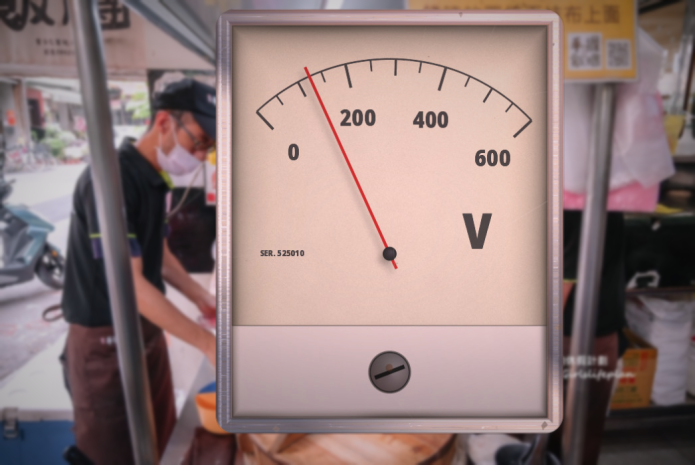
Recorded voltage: **125** V
